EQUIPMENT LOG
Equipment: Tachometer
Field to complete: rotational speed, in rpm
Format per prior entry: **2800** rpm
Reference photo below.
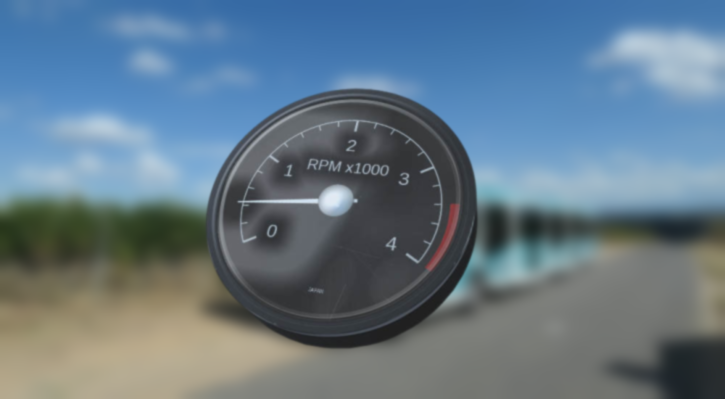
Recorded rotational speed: **400** rpm
